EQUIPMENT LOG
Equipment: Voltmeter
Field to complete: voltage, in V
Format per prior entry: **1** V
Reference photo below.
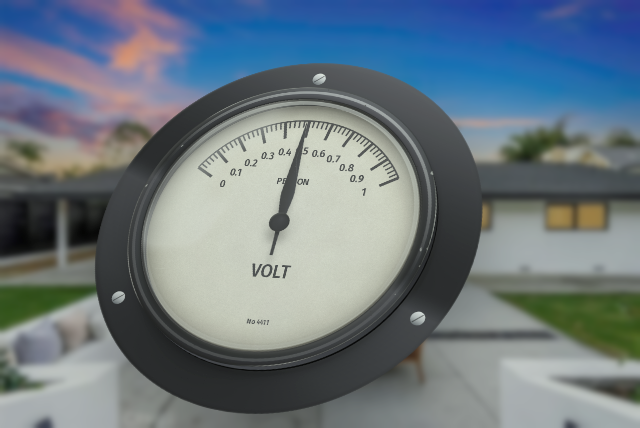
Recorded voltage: **0.5** V
